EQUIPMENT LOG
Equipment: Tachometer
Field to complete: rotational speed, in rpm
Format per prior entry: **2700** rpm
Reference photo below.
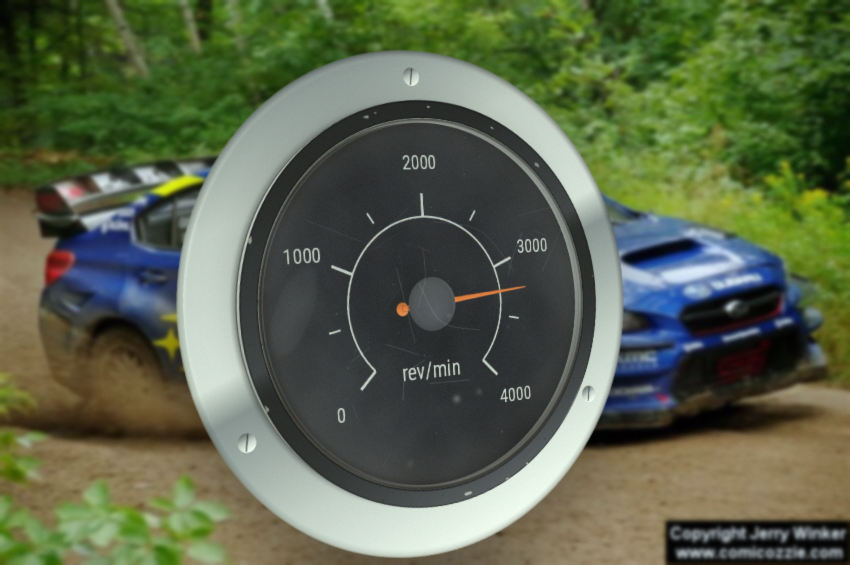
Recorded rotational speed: **3250** rpm
